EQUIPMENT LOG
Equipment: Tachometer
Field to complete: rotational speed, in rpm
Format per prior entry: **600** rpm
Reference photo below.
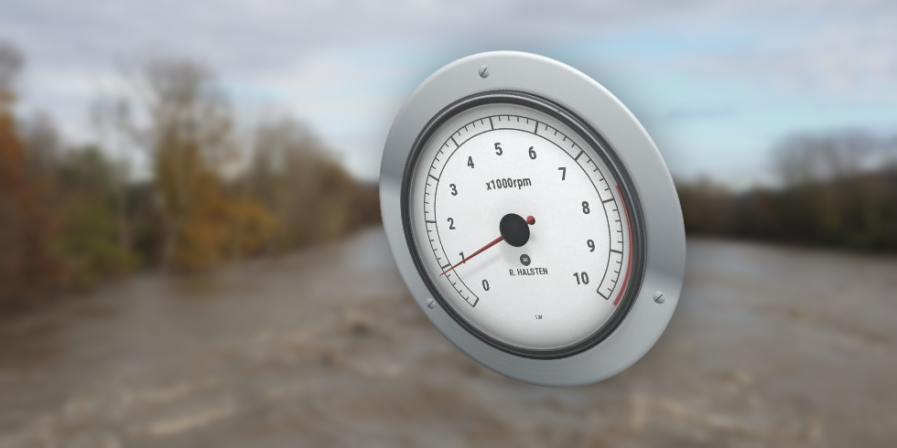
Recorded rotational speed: **900** rpm
